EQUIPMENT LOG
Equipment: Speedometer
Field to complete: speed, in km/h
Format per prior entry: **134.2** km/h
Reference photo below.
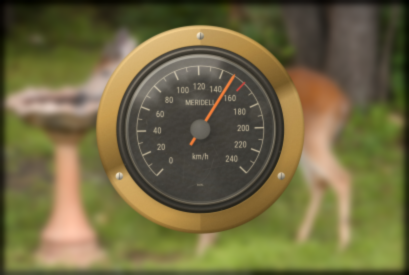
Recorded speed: **150** km/h
